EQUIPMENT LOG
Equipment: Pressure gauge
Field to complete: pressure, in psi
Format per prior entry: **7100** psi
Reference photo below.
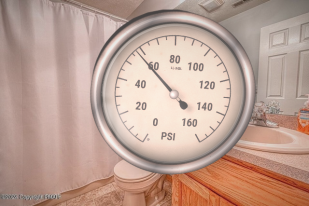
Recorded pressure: **57.5** psi
